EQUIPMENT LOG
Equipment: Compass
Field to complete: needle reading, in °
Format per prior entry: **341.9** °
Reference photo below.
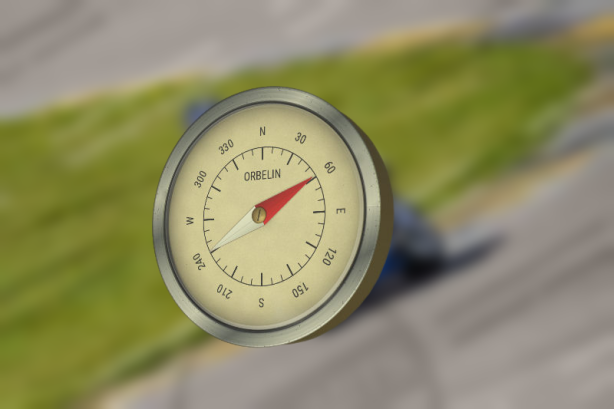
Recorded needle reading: **60** °
